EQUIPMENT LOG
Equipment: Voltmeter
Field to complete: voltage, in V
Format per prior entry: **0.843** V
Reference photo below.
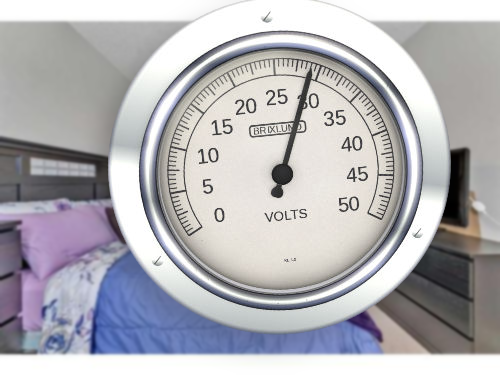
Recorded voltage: **29** V
